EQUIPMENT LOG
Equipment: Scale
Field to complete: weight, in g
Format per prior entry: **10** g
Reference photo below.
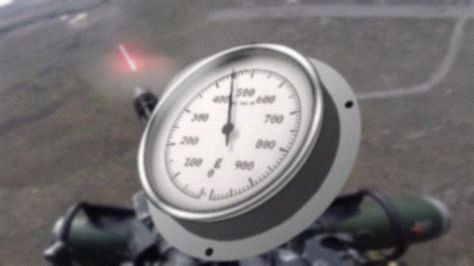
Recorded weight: **450** g
